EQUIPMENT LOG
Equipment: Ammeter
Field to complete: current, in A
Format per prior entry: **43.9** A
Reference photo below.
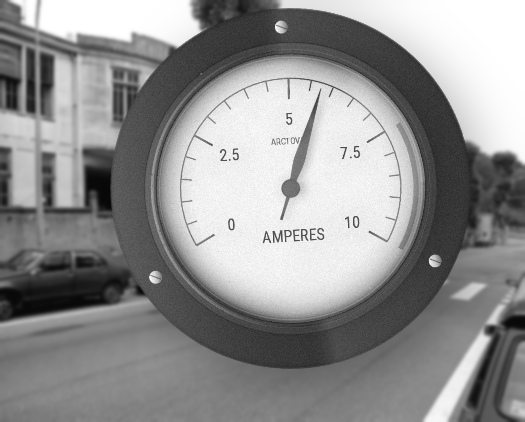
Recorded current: **5.75** A
